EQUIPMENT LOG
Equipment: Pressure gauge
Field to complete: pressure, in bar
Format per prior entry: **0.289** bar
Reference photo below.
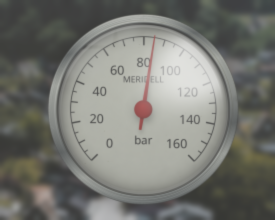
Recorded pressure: **85** bar
